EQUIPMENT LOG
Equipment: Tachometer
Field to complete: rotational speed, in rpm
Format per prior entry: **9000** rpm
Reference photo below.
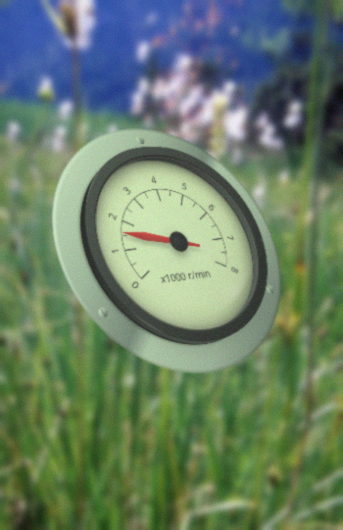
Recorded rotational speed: **1500** rpm
